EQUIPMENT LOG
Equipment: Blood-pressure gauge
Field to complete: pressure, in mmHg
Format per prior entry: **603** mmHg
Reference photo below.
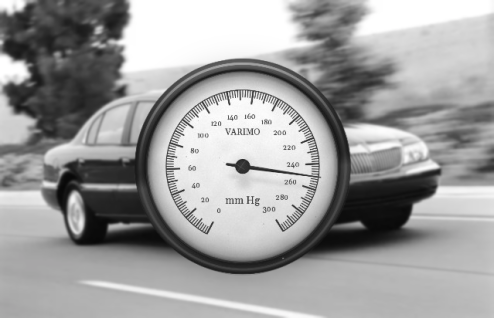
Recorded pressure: **250** mmHg
